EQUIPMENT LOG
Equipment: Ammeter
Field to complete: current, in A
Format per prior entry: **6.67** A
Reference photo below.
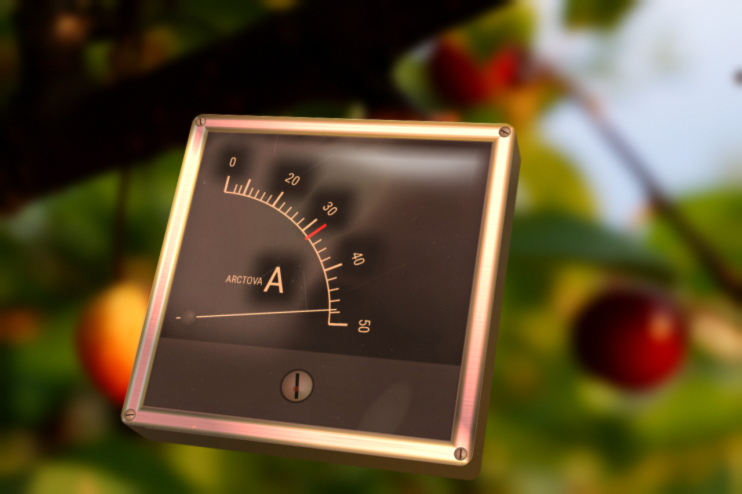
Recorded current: **48** A
